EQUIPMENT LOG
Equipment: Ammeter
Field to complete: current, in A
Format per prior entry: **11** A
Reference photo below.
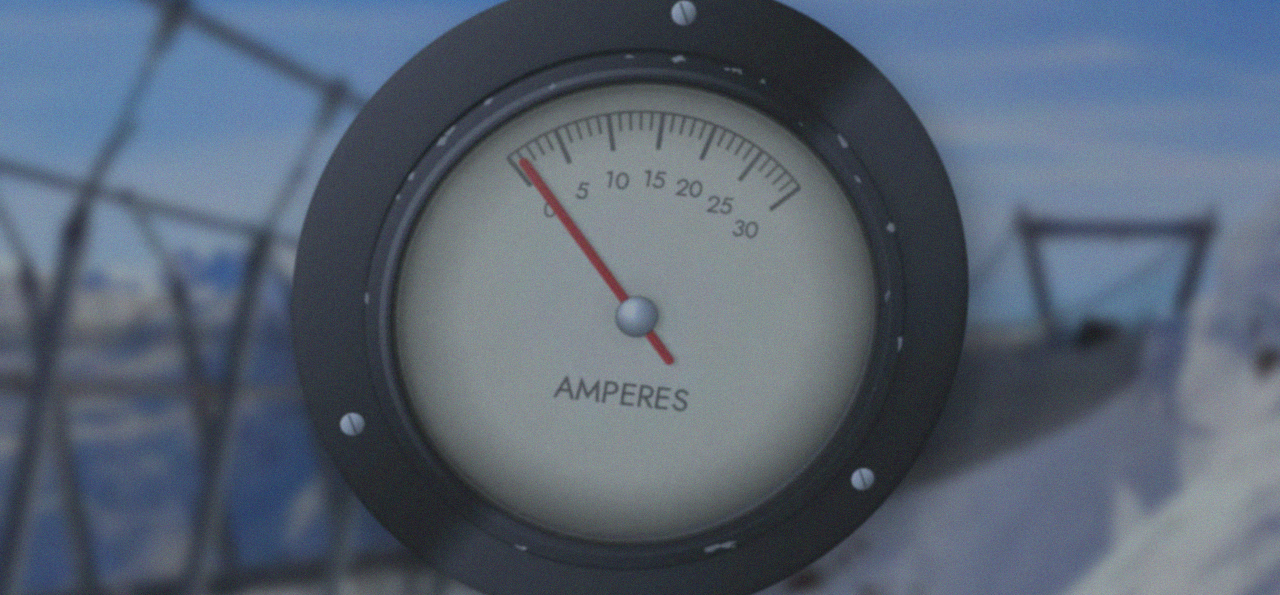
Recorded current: **1** A
